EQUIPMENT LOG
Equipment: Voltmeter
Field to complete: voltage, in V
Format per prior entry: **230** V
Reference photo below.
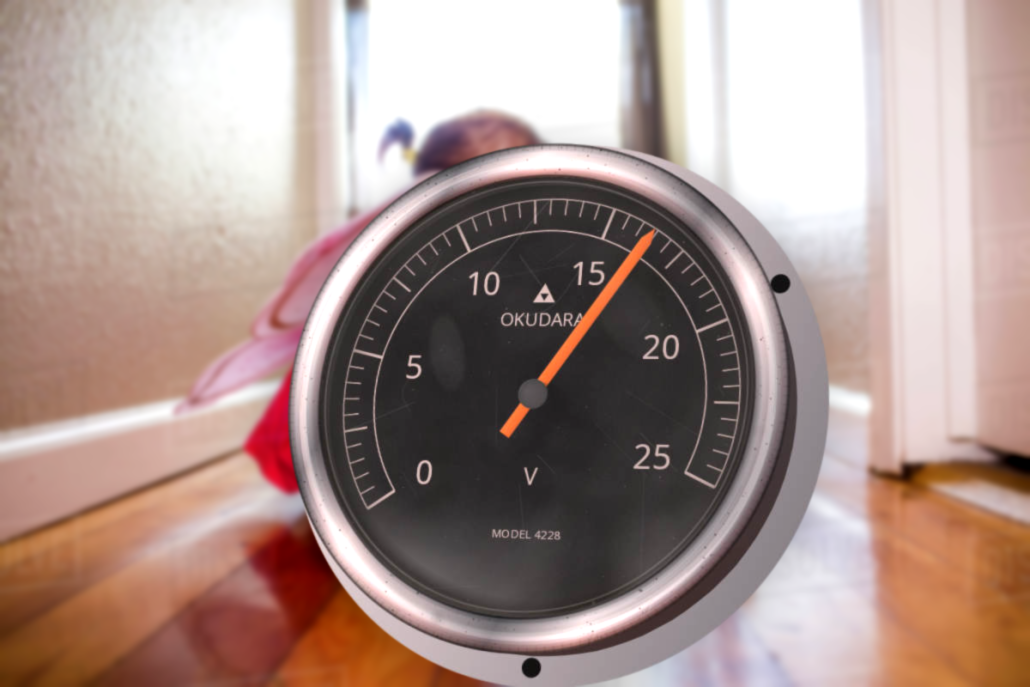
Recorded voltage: **16.5** V
